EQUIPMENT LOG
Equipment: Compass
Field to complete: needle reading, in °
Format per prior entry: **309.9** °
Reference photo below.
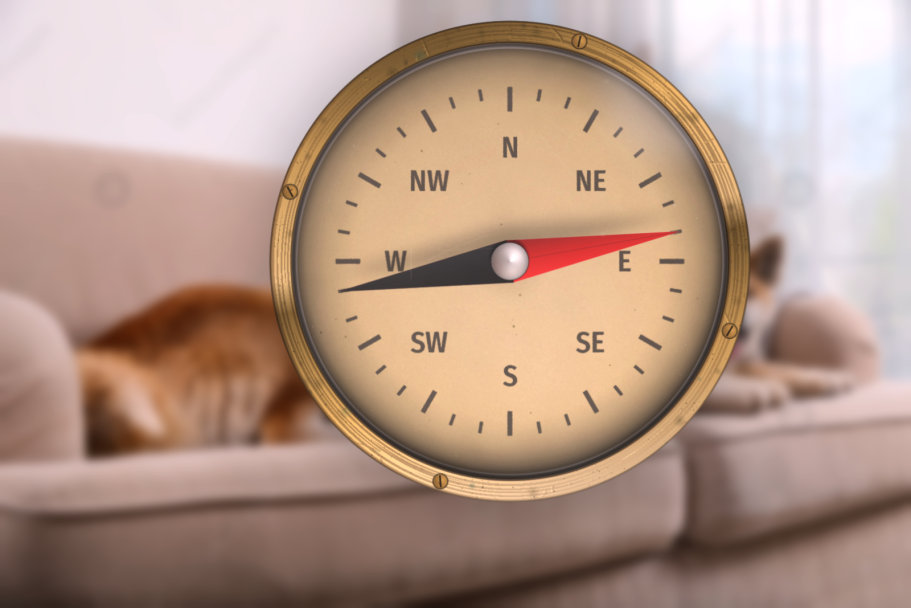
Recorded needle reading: **80** °
